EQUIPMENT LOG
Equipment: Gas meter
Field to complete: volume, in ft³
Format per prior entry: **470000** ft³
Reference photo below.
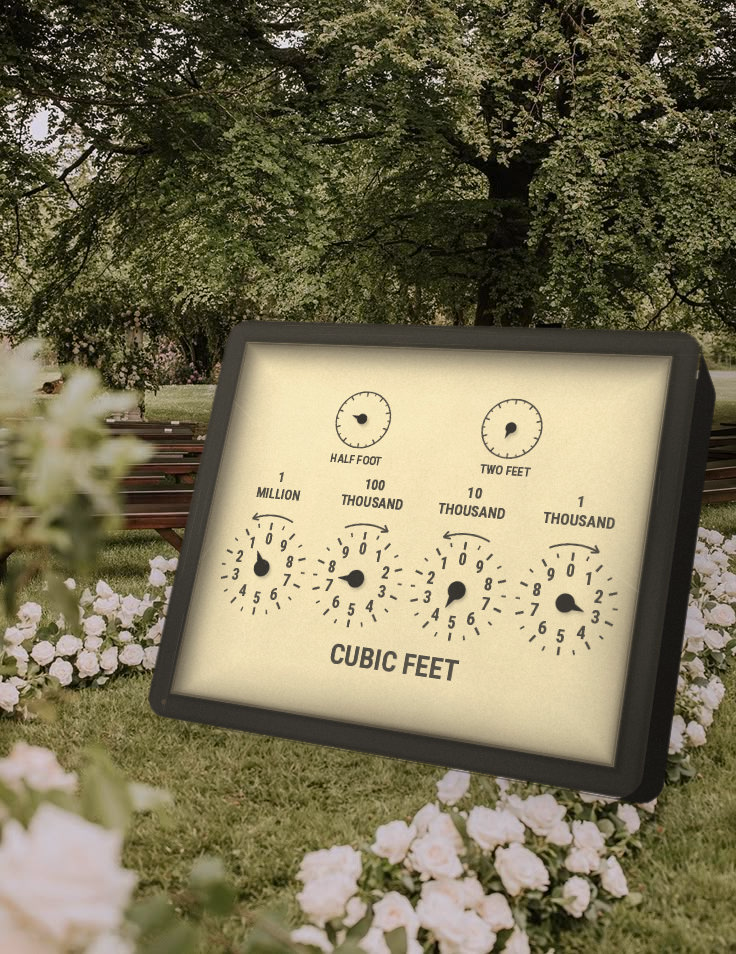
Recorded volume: **74300** ft³
